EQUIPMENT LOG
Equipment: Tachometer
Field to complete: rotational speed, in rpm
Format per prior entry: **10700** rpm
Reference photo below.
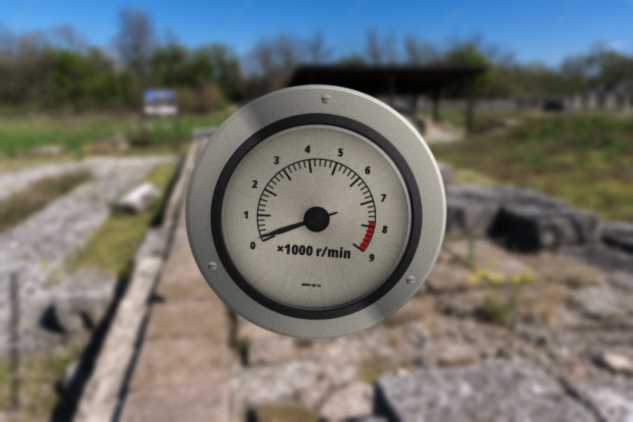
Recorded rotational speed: **200** rpm
